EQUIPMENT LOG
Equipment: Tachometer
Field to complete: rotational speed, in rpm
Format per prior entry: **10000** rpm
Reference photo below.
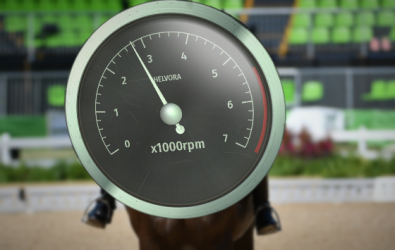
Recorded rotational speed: **2800** rpm
